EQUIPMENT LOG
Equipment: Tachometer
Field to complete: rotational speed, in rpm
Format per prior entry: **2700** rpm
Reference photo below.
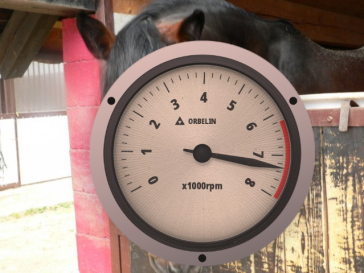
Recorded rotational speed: **7300** rpm
